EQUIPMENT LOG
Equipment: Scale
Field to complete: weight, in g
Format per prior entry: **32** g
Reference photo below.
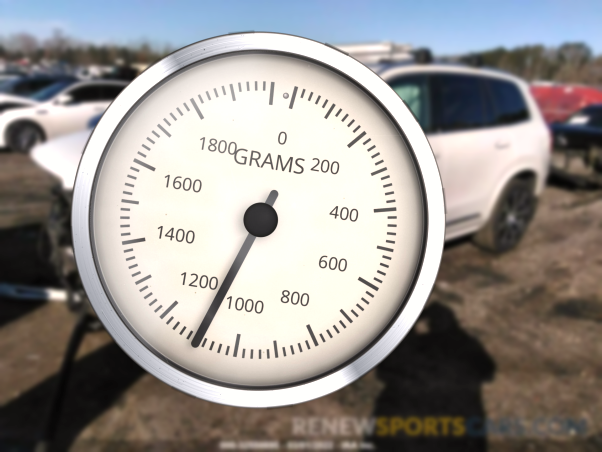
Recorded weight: **1100** g
